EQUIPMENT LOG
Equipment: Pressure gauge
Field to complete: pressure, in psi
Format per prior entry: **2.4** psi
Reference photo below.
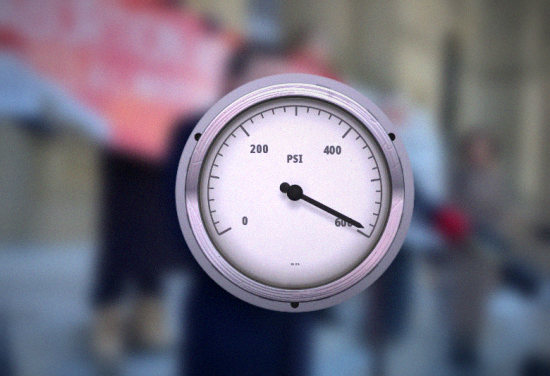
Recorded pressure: **590** psi
